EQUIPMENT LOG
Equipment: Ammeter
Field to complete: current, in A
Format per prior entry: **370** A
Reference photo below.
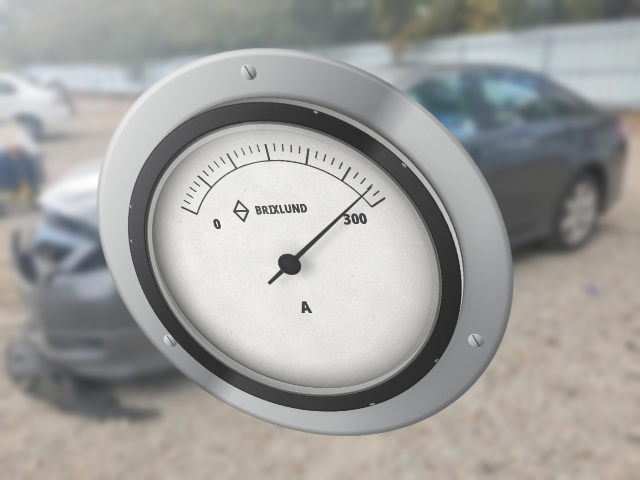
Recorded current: **280** A
